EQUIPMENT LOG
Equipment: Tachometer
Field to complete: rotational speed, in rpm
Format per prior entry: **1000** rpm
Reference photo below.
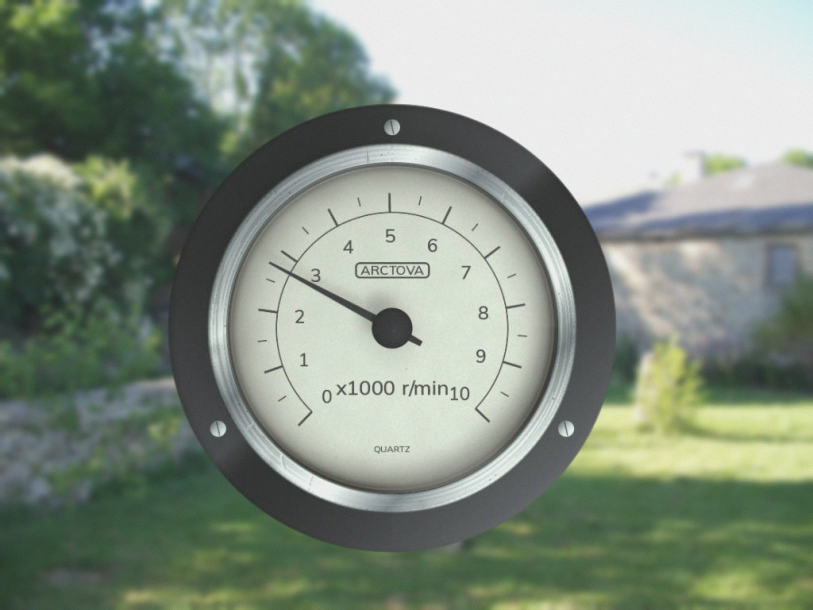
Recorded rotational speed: **2750** rpm
